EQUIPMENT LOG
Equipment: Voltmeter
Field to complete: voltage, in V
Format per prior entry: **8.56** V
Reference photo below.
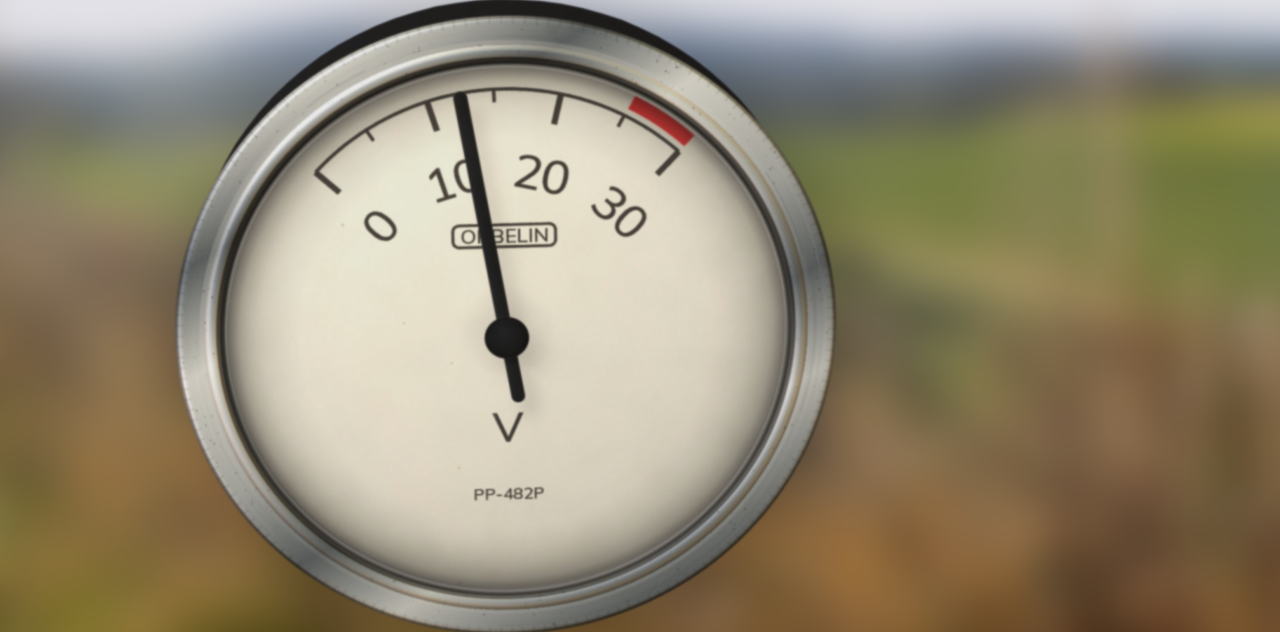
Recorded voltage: **12.5** V
